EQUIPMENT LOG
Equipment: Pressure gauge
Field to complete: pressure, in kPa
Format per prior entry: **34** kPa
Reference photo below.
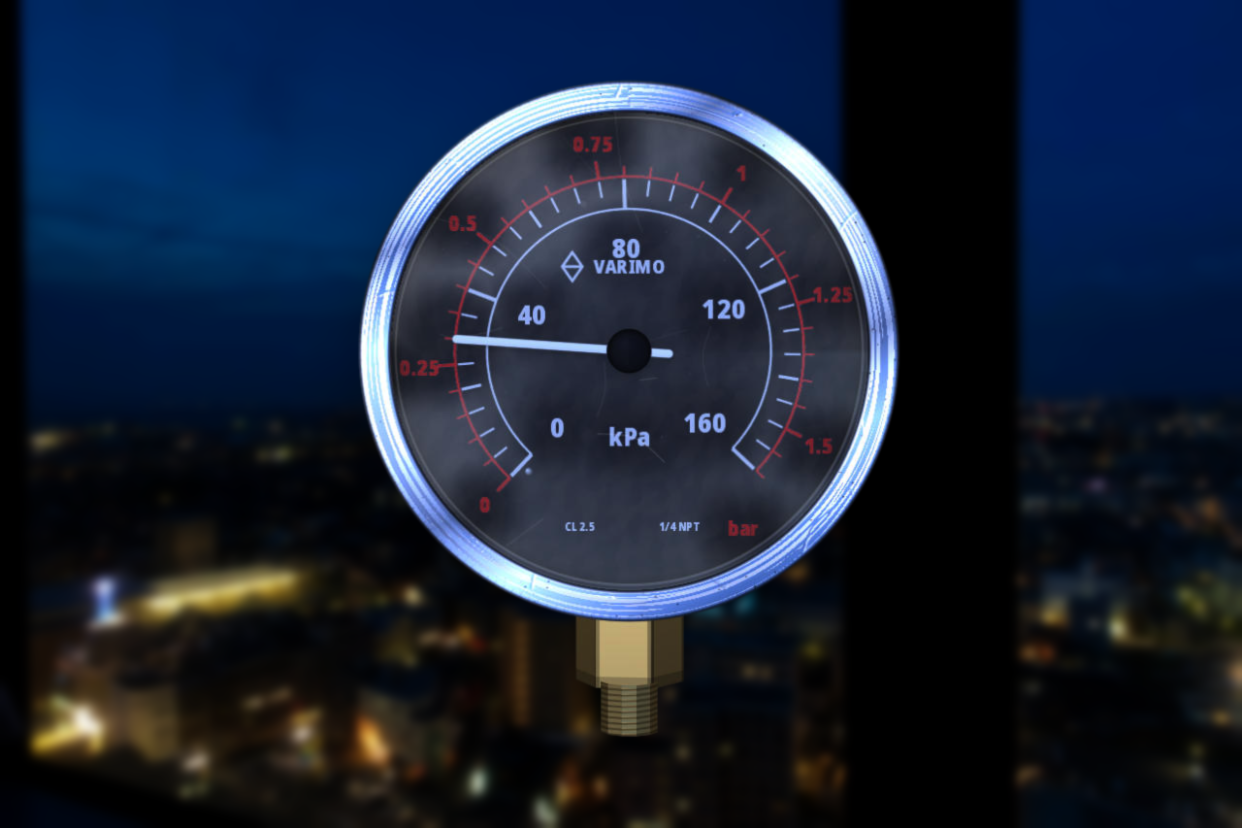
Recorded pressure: **30** kPa
